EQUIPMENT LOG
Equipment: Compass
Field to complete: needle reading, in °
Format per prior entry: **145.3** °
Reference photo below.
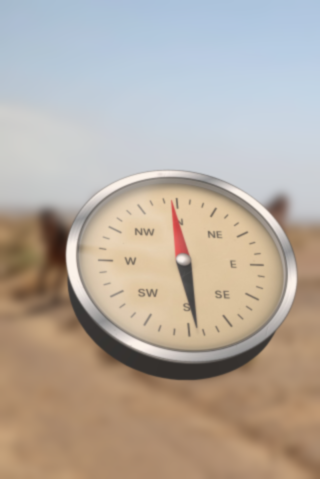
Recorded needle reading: **355** °
